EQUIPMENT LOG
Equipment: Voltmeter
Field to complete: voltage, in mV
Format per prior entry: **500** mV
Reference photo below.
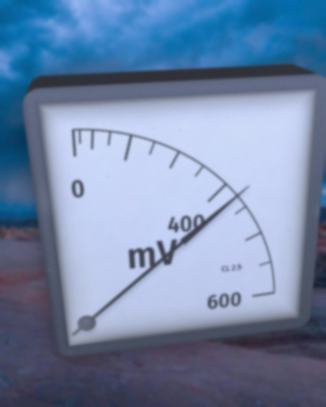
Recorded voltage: **425** mV
